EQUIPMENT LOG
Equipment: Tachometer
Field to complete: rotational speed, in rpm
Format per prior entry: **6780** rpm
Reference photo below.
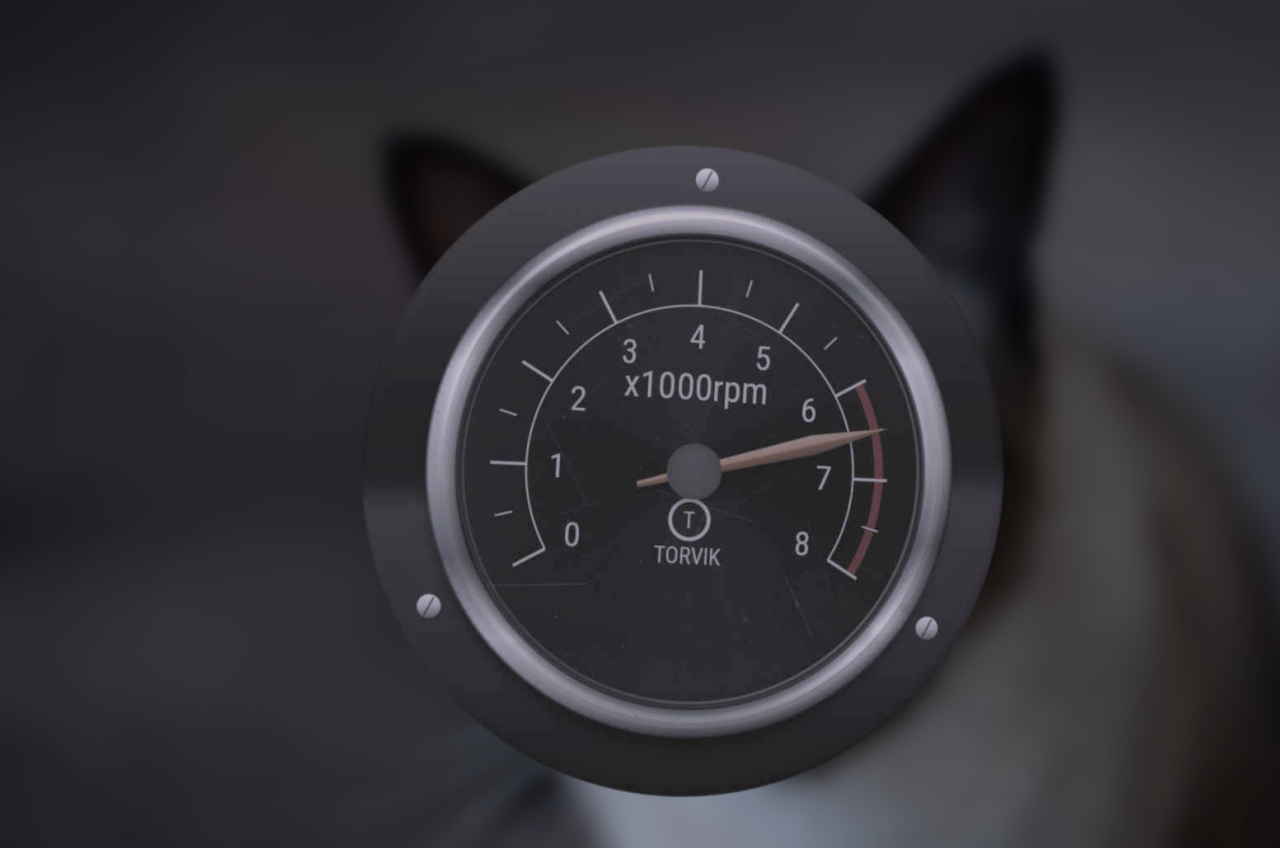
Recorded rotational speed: **6500** rpm
